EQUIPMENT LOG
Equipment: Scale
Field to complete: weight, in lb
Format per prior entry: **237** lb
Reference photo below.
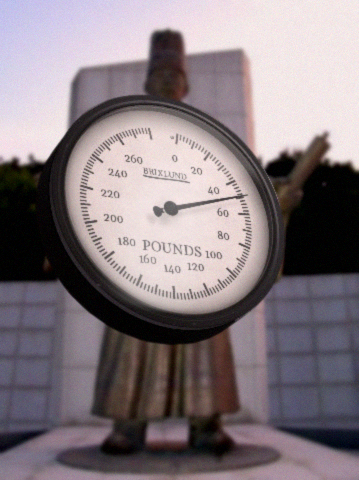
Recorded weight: **50** lb
